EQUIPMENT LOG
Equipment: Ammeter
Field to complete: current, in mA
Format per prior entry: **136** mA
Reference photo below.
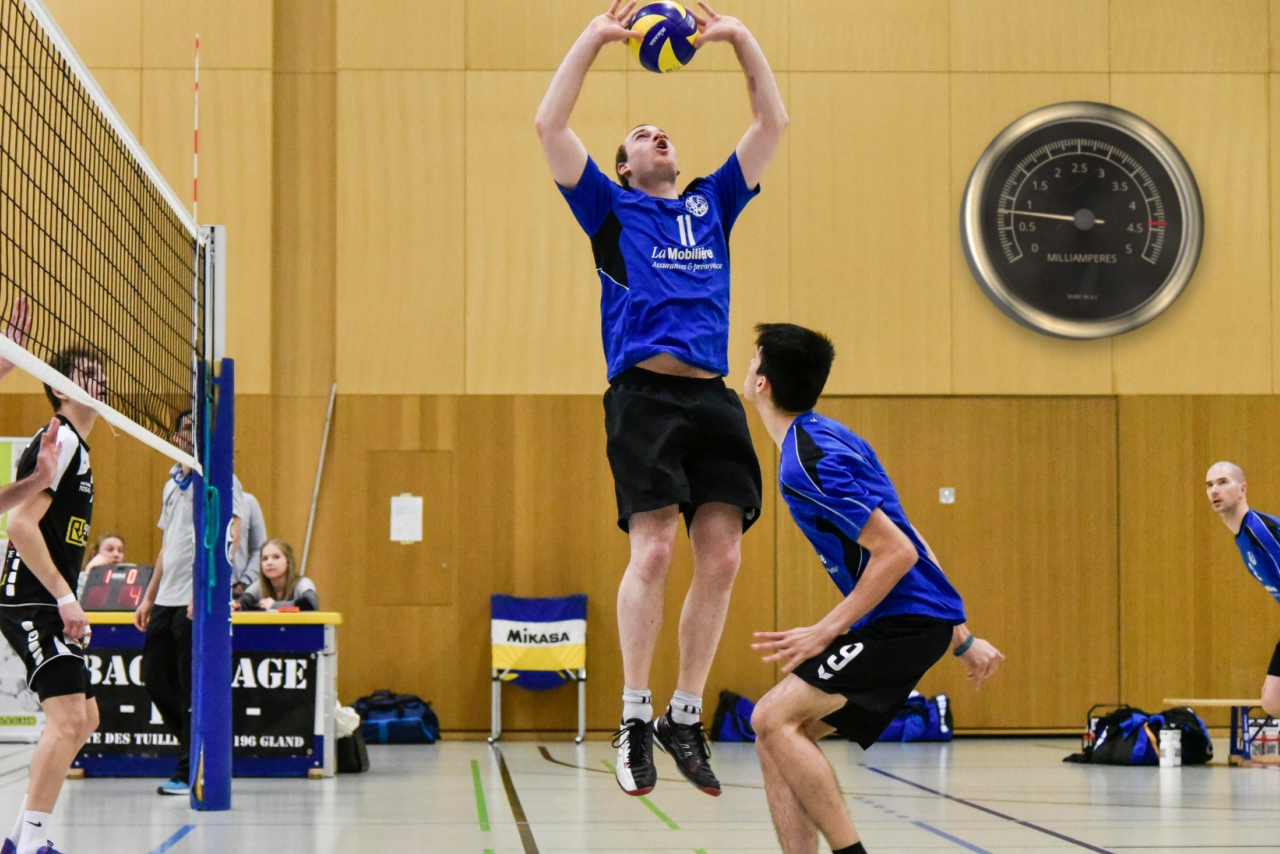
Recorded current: **0.75** mA
